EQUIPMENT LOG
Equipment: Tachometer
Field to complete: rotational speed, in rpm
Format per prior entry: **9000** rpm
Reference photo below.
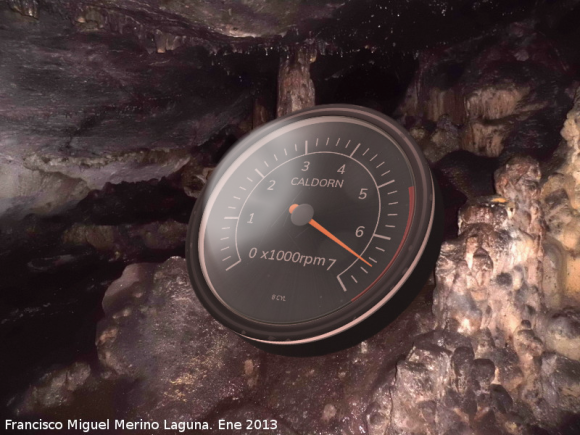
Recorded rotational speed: **6500** rpm
